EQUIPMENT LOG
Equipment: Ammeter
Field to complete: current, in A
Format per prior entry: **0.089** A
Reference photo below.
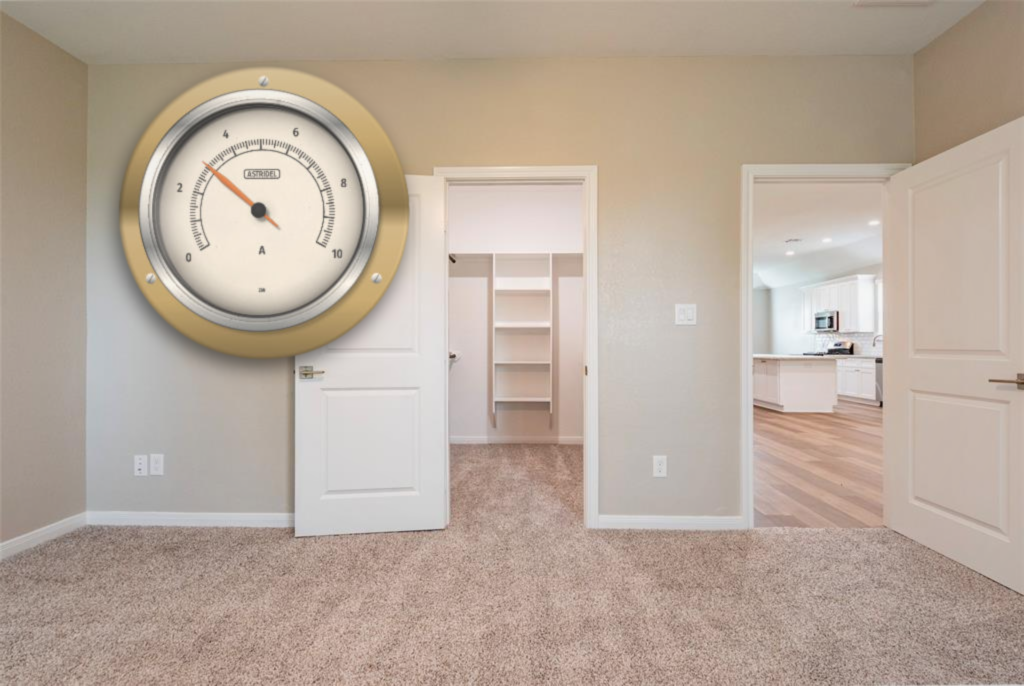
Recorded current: **3** A
